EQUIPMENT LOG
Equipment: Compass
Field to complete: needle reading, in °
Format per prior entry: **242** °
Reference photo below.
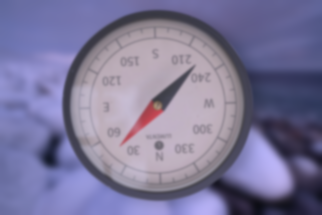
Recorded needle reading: **45** °
